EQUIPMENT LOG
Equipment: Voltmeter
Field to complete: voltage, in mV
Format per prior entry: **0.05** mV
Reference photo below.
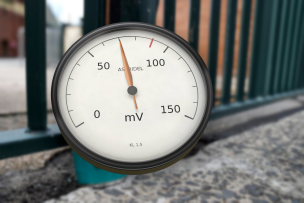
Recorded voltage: **70** mV
